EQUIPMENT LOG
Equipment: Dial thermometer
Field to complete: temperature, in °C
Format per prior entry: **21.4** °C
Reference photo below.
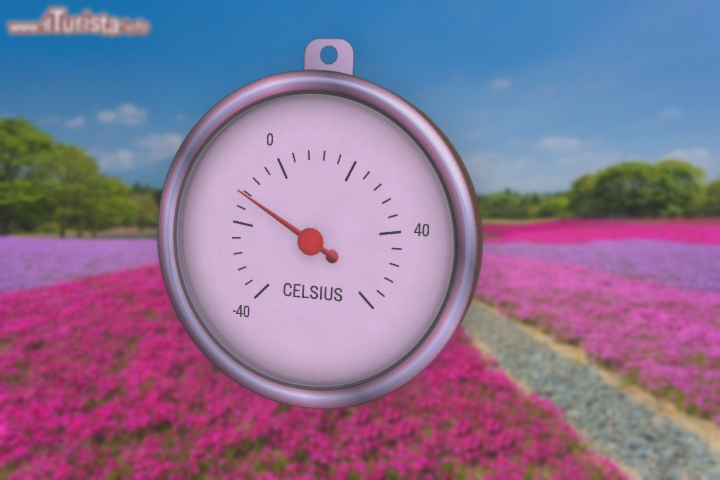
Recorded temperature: **-12** °C
